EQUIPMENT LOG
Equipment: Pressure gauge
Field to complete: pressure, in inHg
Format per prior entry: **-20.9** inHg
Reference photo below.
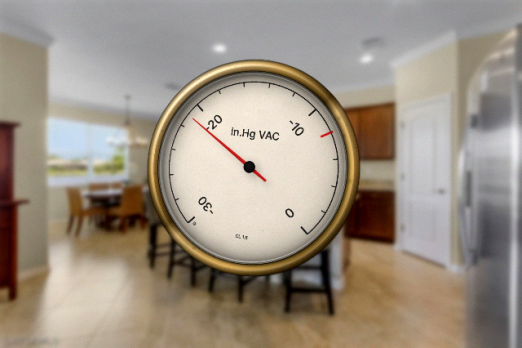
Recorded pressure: **-21** inHg
